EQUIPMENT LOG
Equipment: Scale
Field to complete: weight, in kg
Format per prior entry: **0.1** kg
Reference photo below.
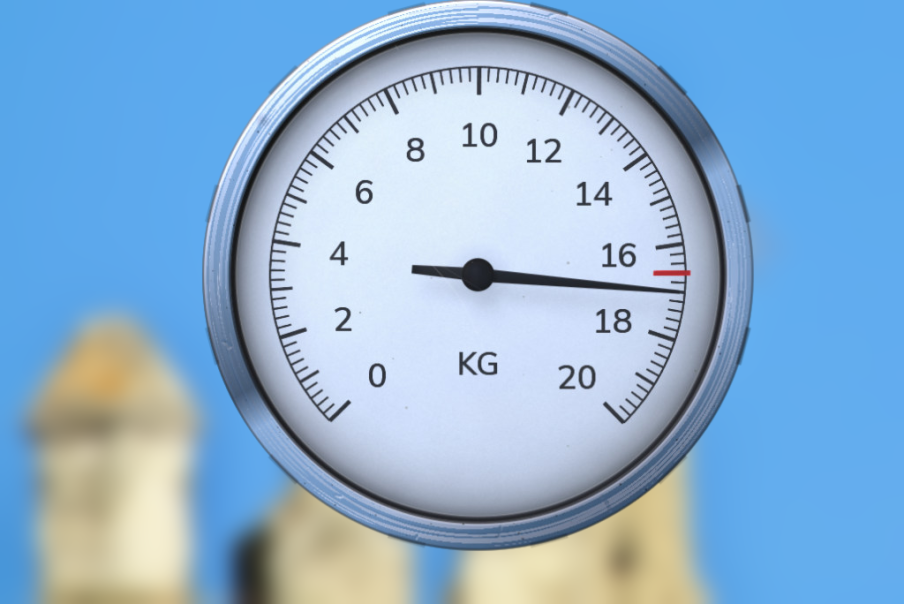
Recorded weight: **17** kg
